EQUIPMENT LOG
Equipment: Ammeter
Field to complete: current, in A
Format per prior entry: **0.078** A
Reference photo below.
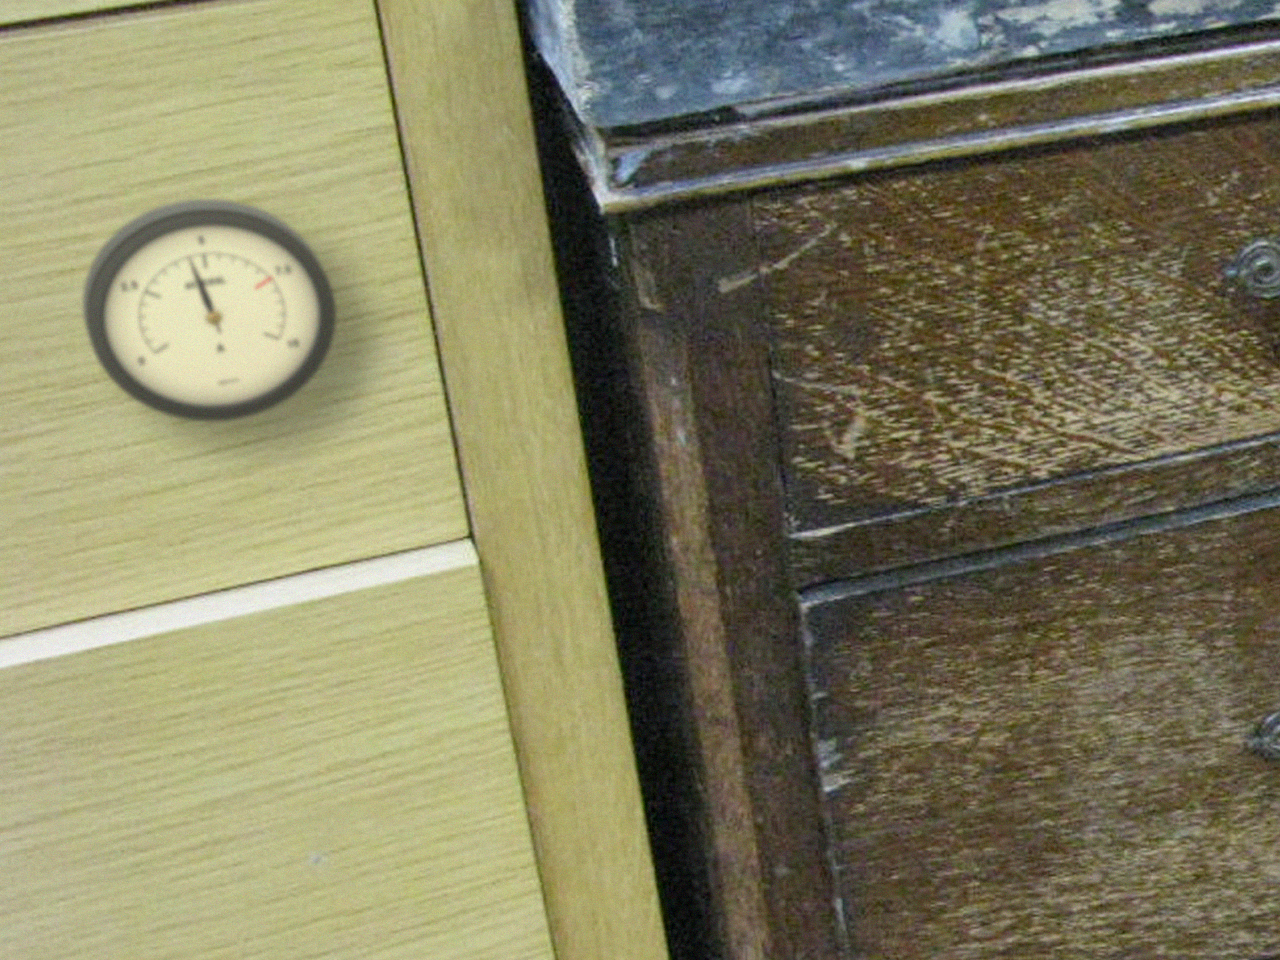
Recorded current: **4.5** A
